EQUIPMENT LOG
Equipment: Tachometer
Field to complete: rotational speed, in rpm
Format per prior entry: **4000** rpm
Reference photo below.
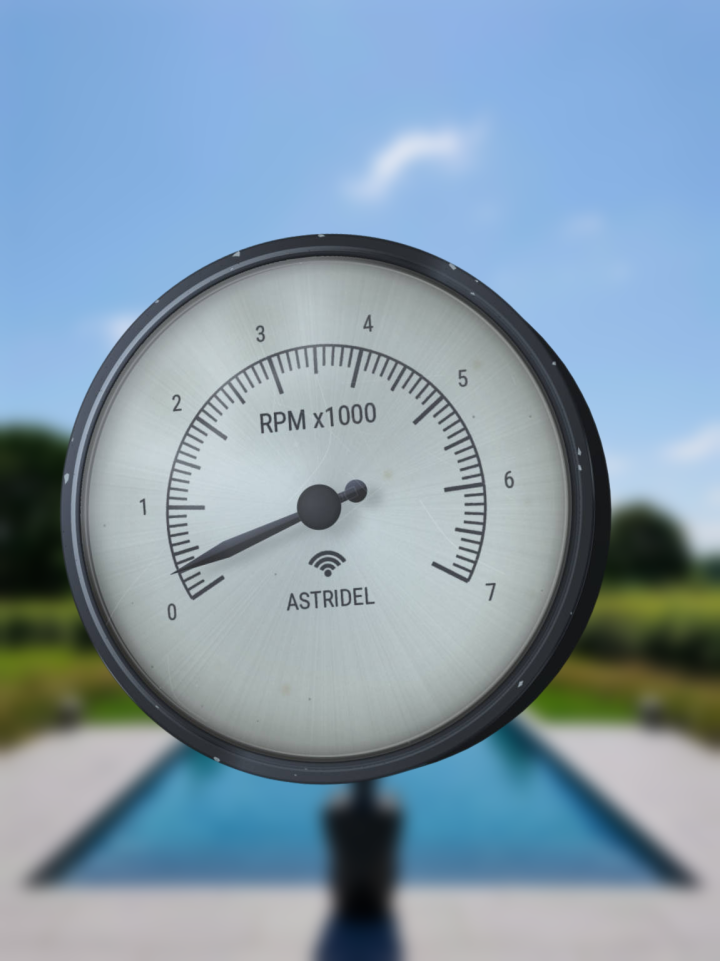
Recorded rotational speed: **300** rpm
